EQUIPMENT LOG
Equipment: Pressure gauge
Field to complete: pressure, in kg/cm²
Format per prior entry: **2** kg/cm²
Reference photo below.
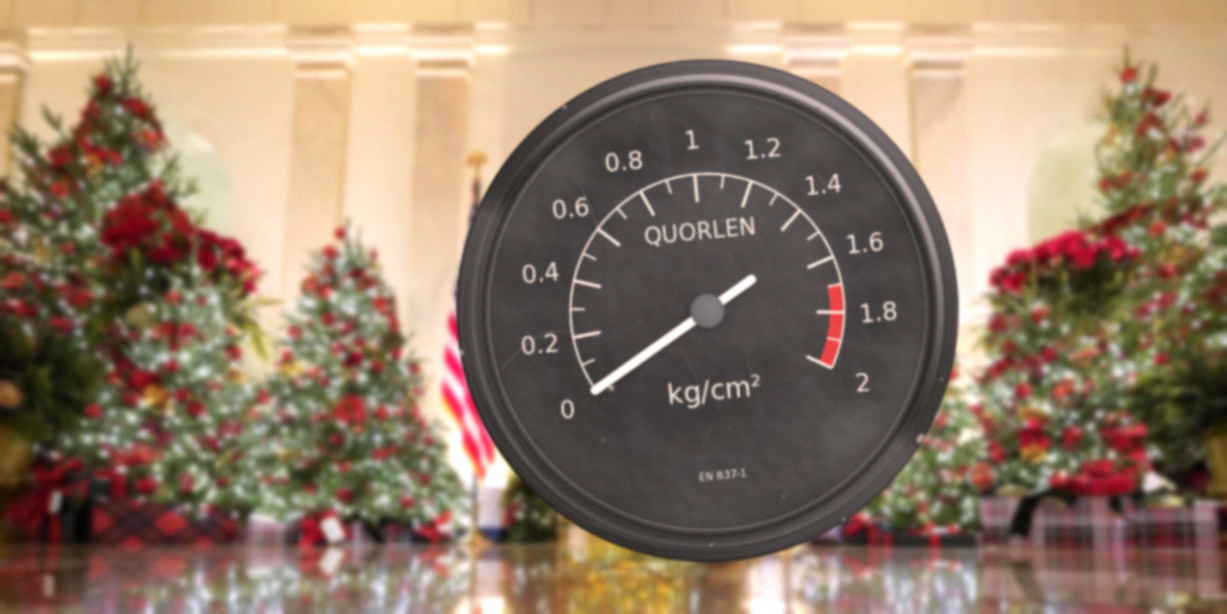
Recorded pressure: **0** kg/cm²
